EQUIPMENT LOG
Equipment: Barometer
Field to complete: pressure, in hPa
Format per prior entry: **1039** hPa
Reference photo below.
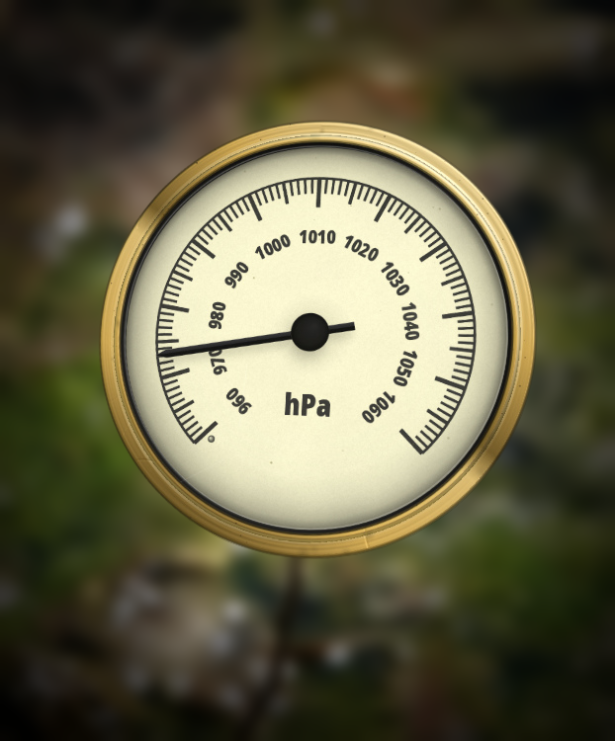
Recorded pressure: **973** hPa
